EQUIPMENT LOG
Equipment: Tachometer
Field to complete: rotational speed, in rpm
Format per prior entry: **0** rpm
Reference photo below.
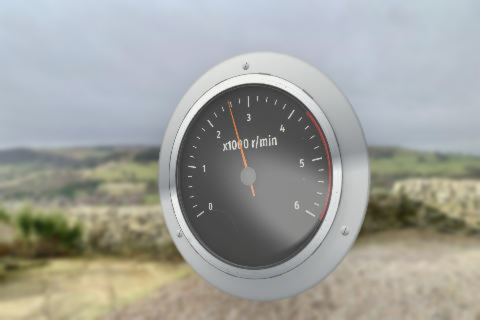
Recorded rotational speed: **2600** rpm
